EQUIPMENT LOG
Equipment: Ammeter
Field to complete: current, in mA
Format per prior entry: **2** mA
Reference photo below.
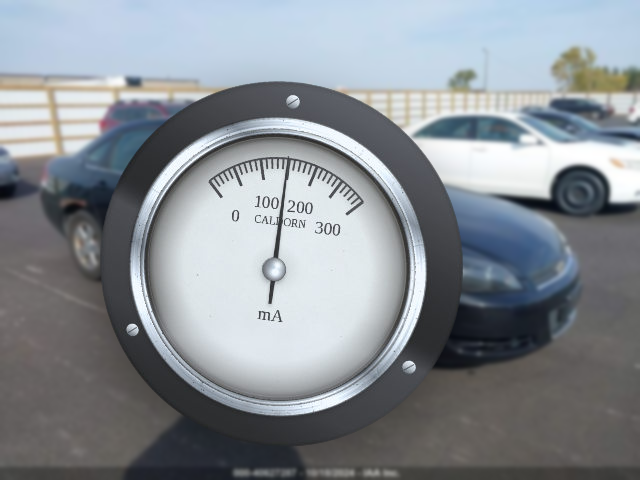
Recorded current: **150** mA
